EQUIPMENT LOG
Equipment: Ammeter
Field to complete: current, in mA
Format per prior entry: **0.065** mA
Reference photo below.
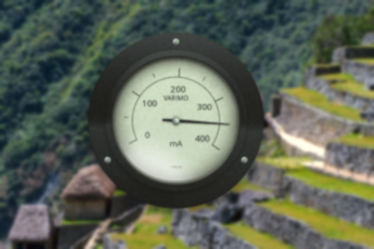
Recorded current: **350** mA
